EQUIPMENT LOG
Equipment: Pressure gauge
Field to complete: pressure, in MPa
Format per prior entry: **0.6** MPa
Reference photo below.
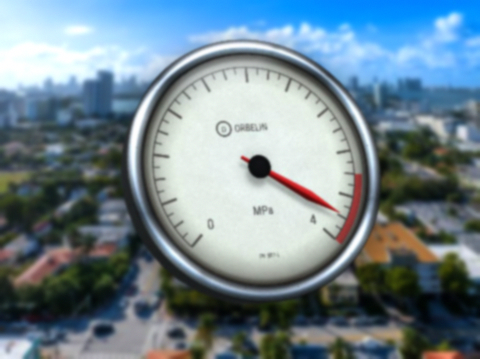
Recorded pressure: **3.8** MPa
